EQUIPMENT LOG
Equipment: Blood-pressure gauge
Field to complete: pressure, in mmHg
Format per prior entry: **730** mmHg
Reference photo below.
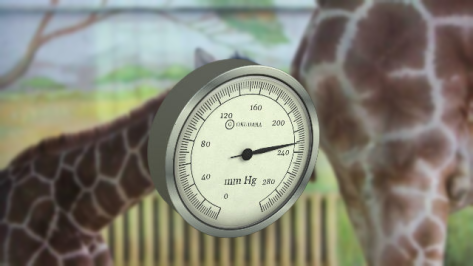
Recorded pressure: **230** mmHg
